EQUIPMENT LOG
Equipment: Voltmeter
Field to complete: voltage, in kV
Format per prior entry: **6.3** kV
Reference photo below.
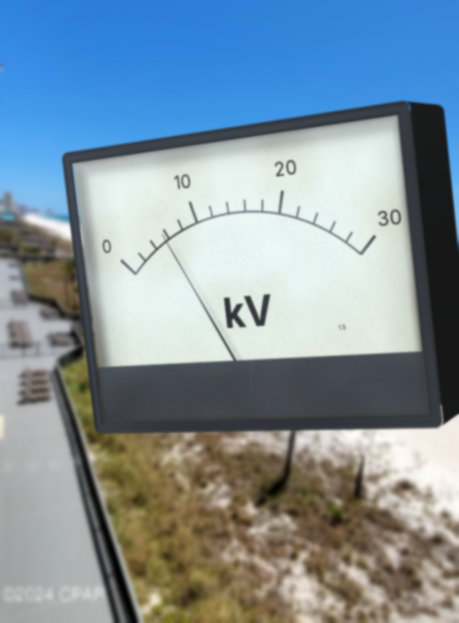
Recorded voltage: **6** kV
